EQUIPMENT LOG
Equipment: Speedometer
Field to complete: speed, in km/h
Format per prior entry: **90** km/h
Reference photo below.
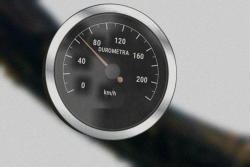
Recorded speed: **65** km/h
